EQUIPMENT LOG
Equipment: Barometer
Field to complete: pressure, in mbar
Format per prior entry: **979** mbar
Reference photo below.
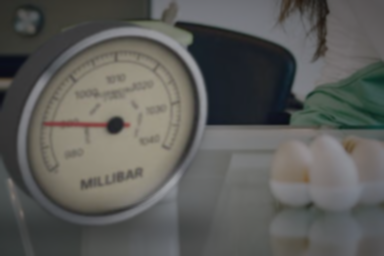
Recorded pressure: **990** mbar
